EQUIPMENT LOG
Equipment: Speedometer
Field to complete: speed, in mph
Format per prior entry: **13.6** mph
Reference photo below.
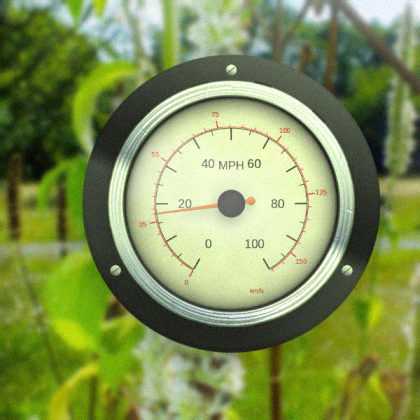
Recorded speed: **17.5** mph
